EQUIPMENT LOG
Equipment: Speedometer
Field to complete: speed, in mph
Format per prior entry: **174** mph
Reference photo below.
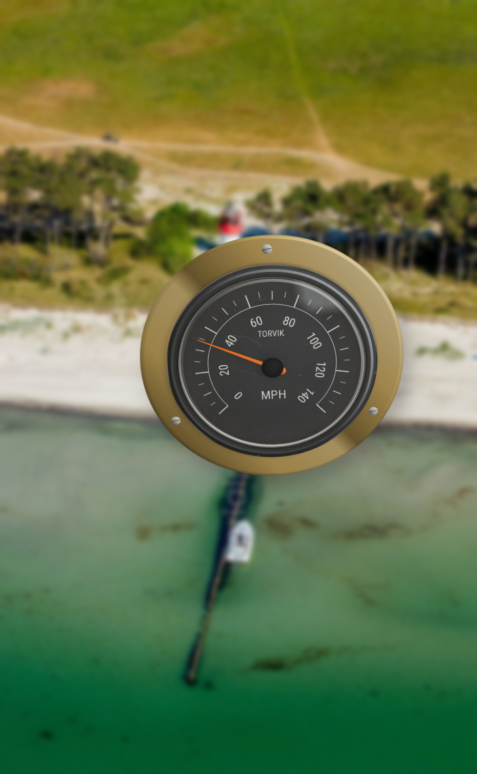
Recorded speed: **35** mph
